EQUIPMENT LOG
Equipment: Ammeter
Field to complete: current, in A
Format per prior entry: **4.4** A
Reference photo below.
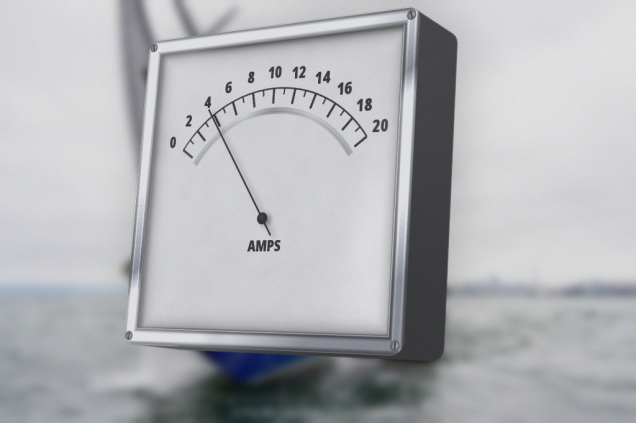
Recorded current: **4** A
